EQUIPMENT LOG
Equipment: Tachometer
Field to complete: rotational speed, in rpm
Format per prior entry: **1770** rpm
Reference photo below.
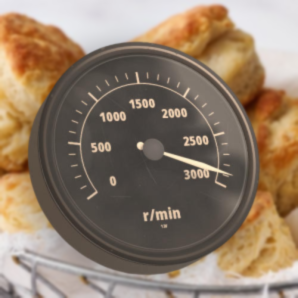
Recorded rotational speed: **2900** rpm
